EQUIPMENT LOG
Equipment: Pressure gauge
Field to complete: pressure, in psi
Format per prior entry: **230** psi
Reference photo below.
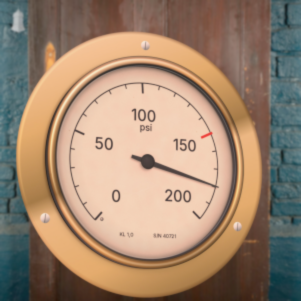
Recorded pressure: **180** psi
